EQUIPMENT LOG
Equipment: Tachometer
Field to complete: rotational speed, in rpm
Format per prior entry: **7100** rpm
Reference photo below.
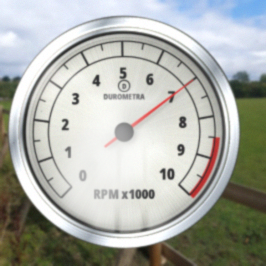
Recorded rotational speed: **7000** rpm
